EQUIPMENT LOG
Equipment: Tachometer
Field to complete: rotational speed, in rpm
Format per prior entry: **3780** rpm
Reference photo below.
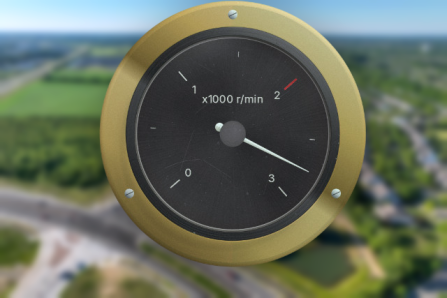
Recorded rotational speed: **2750** rpm
